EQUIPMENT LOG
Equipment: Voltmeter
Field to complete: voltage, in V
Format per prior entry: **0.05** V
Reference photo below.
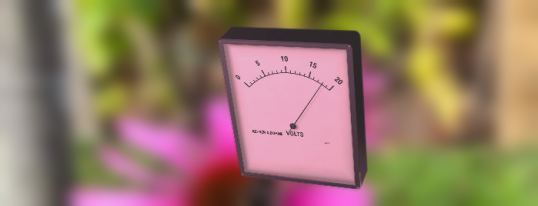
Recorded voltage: **18** V
